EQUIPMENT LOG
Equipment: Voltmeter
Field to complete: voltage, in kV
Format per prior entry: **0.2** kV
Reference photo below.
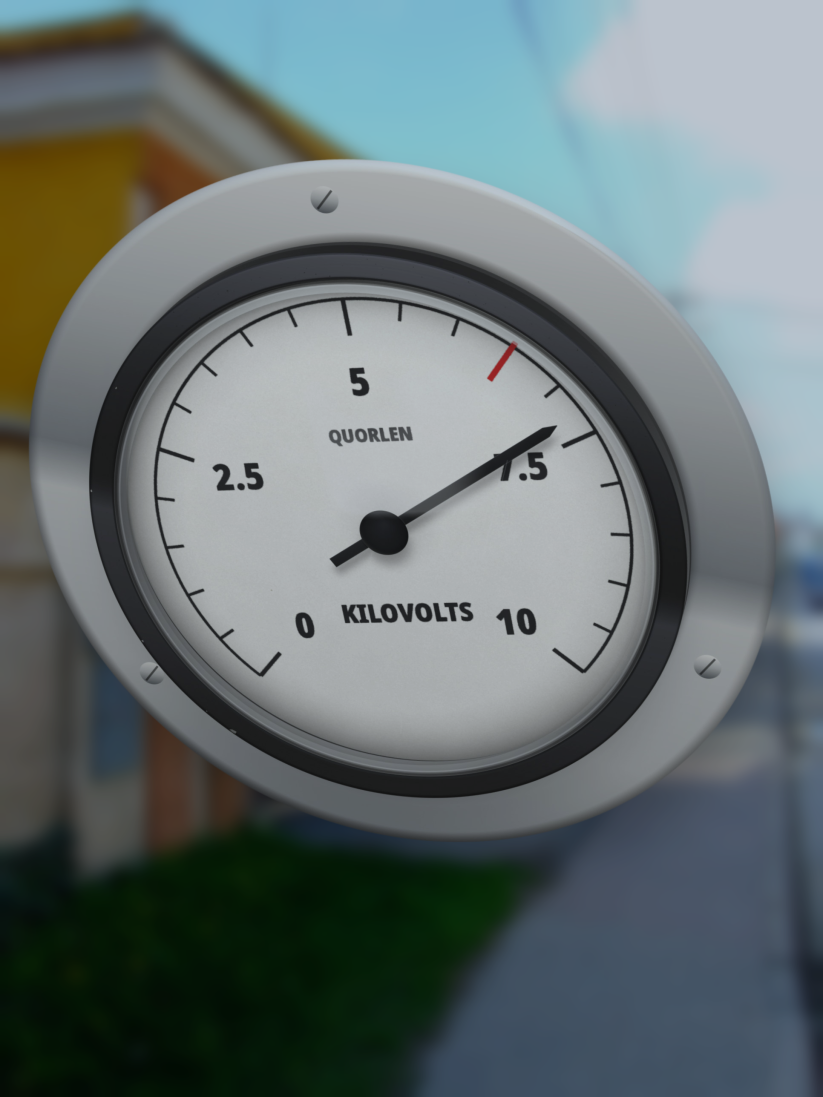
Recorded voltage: **7.25** kV
